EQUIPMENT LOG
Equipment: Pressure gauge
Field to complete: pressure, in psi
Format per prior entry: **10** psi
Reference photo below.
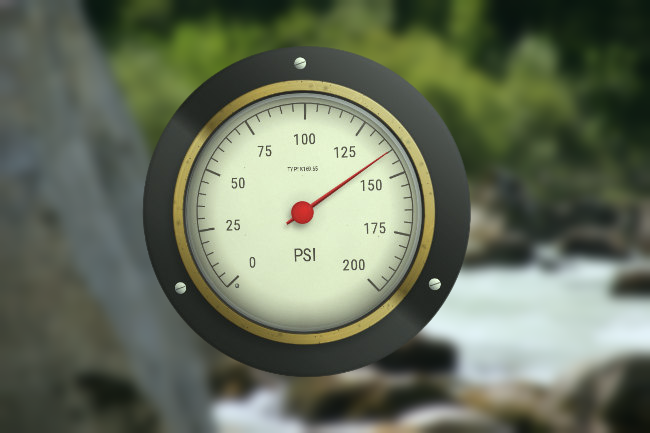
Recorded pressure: **140** psi
